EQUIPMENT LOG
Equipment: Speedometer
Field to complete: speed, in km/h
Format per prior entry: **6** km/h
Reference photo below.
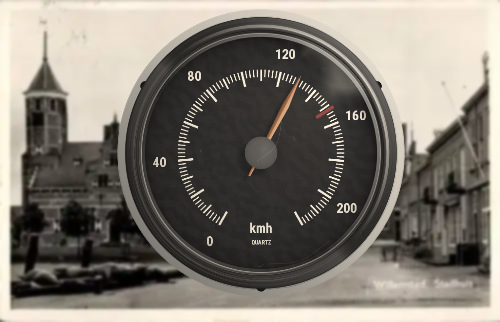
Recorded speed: **130** km/h
